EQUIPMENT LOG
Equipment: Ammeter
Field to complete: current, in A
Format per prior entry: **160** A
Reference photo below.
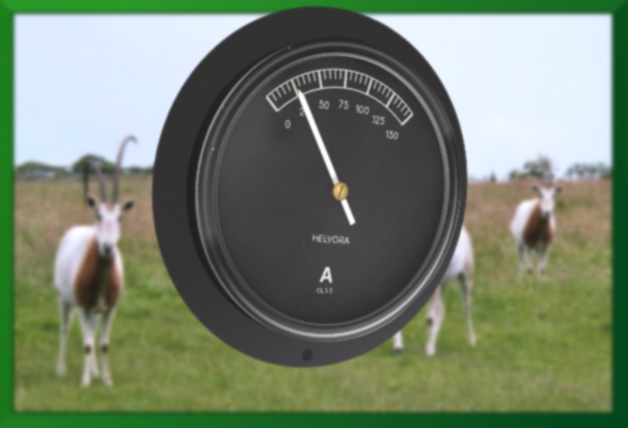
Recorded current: **25** A
